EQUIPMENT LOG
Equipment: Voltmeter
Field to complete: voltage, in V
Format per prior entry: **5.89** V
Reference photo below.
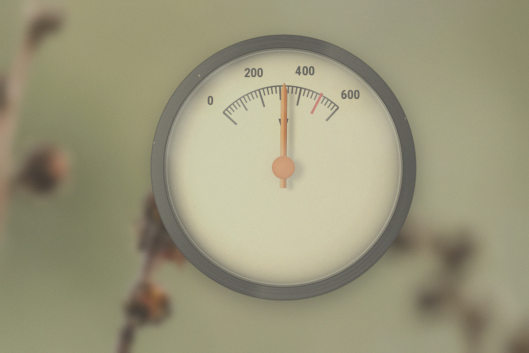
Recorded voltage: **320** V
